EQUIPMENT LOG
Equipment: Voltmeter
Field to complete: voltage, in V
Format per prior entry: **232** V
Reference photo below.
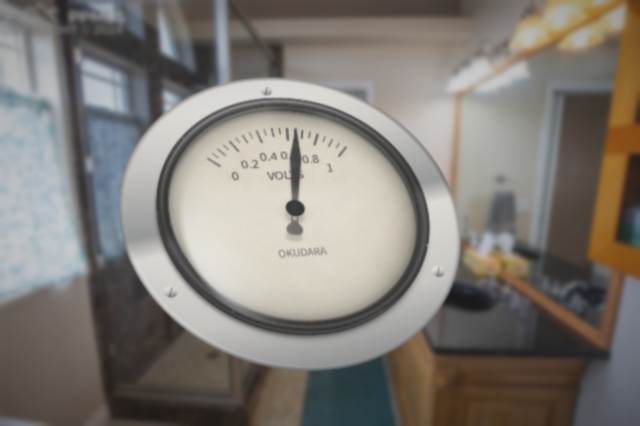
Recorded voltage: **0.65** V
